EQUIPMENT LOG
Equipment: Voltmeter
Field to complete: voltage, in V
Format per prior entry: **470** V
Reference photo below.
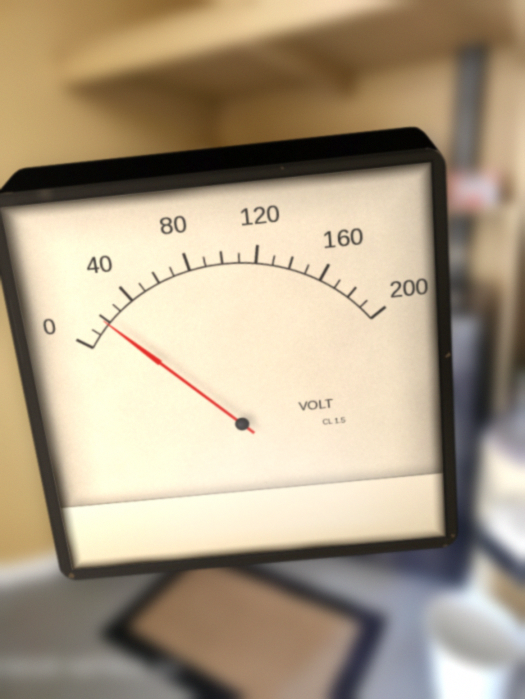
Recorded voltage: **20** V
